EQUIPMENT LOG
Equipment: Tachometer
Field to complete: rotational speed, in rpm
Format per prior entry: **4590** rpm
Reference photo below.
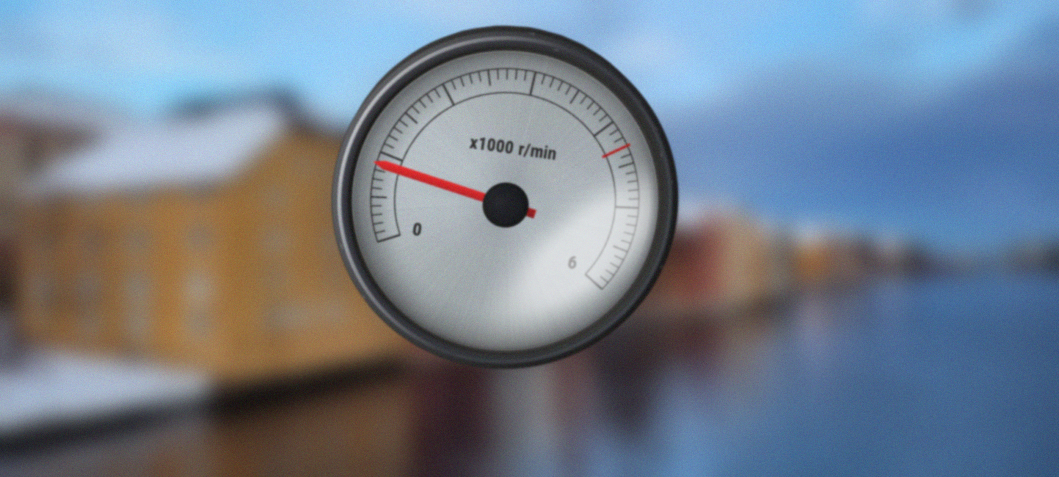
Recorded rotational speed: **900** rpm
